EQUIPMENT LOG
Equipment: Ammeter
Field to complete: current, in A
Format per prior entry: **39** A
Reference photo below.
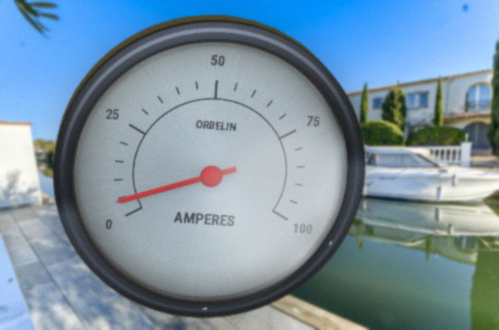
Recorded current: **5** A
